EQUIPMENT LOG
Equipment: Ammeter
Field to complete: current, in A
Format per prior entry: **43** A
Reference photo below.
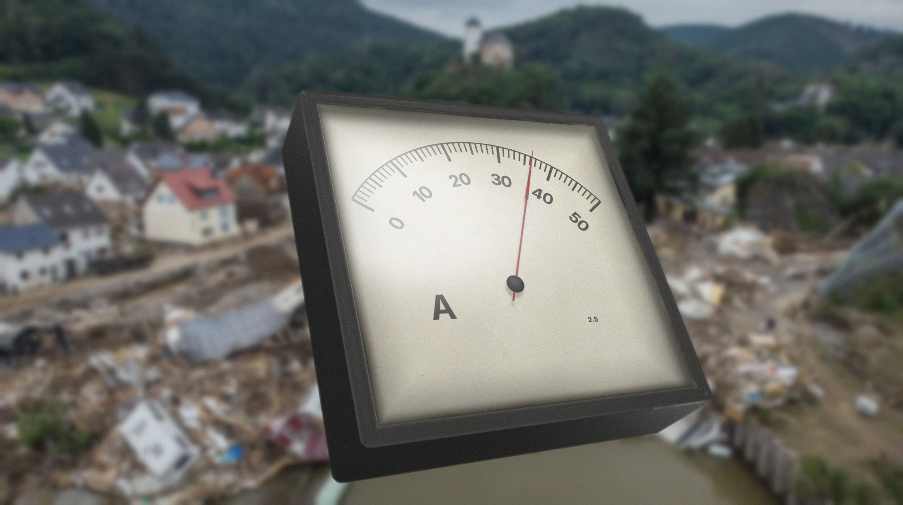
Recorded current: **36** A
